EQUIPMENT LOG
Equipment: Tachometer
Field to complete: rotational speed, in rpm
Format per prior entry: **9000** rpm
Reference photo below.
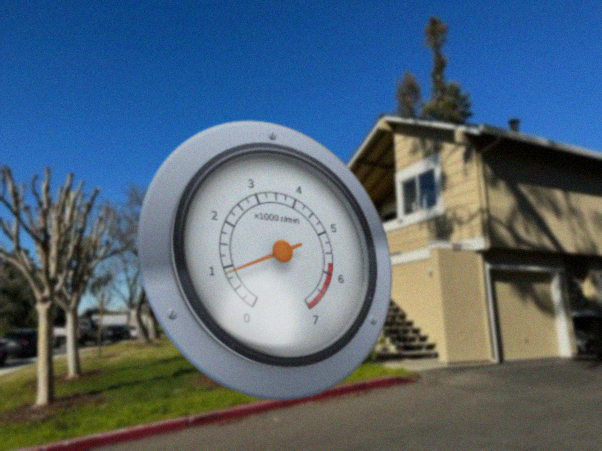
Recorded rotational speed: **875** rpm
